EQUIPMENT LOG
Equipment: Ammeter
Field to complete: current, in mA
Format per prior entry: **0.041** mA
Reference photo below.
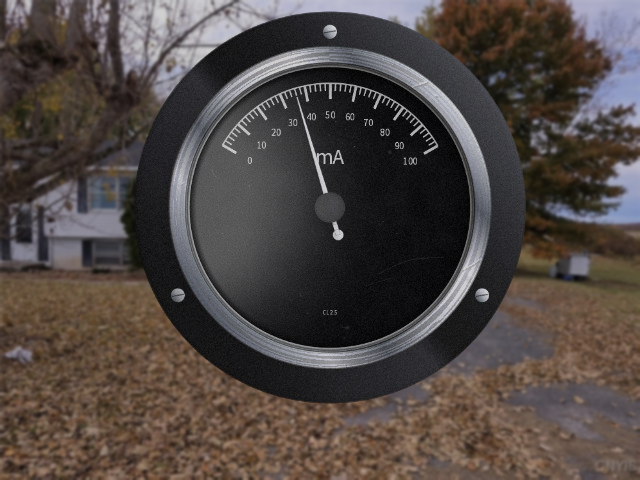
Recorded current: **36** mA
